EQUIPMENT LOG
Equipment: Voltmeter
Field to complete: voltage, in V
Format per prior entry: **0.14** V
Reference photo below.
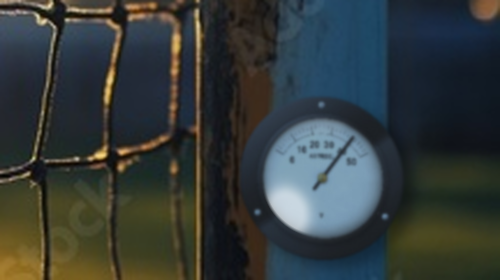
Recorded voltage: **40** V
